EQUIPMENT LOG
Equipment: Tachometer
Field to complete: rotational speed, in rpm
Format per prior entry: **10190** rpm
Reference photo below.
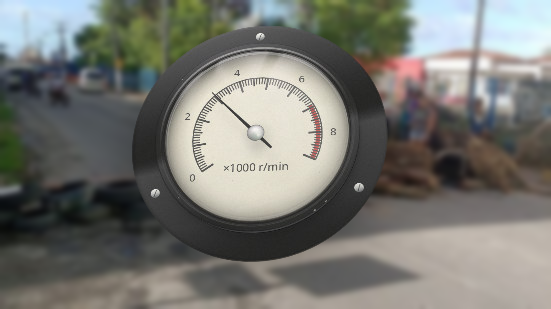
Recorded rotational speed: **3000** rpm
